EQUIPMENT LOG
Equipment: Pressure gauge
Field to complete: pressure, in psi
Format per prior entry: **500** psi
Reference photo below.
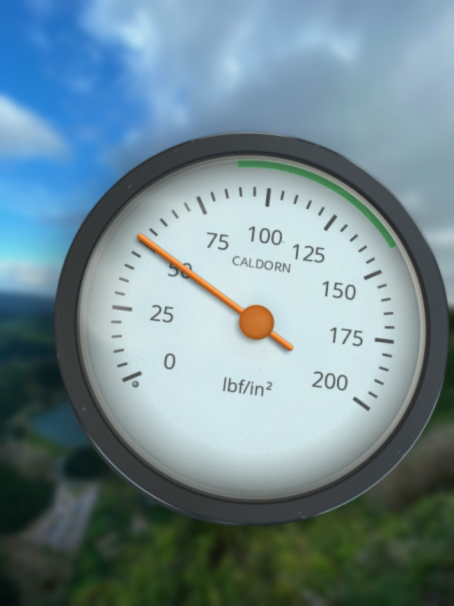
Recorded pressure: **50** psi
